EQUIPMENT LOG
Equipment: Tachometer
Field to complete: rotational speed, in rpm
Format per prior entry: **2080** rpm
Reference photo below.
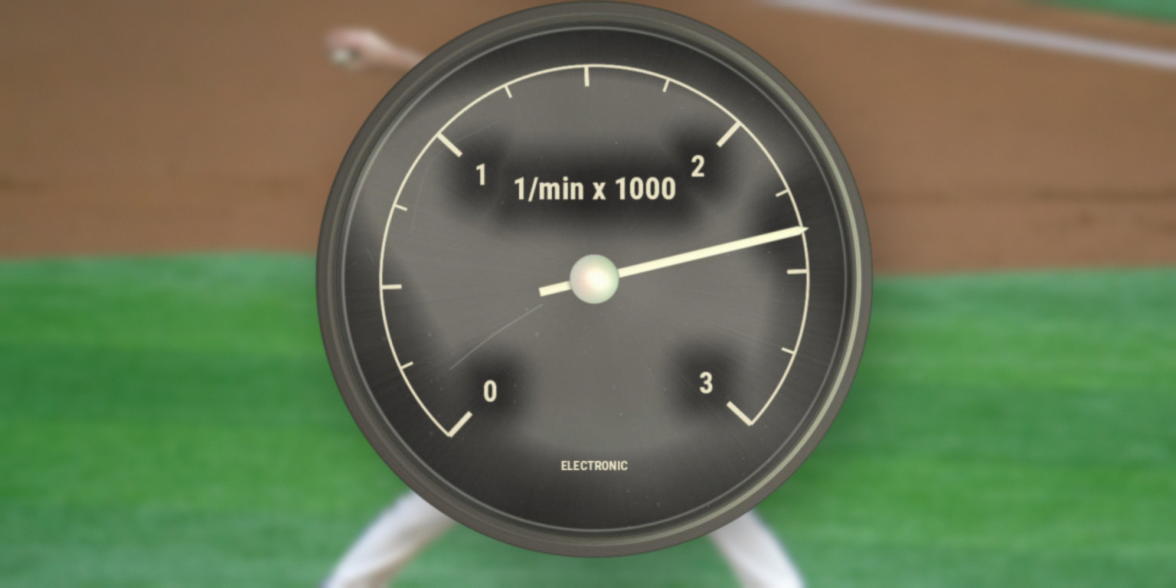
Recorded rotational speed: **2375** rpm
